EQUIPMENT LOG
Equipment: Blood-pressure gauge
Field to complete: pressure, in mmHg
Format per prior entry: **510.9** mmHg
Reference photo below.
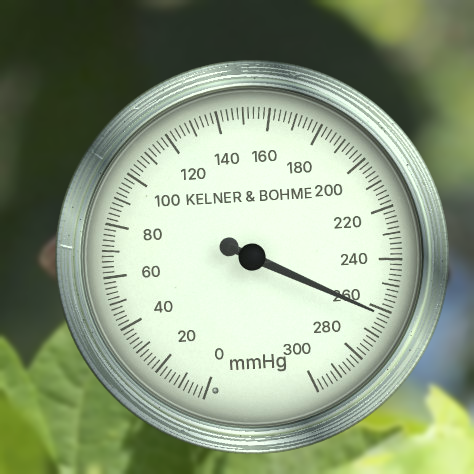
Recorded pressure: **262** mmHg
